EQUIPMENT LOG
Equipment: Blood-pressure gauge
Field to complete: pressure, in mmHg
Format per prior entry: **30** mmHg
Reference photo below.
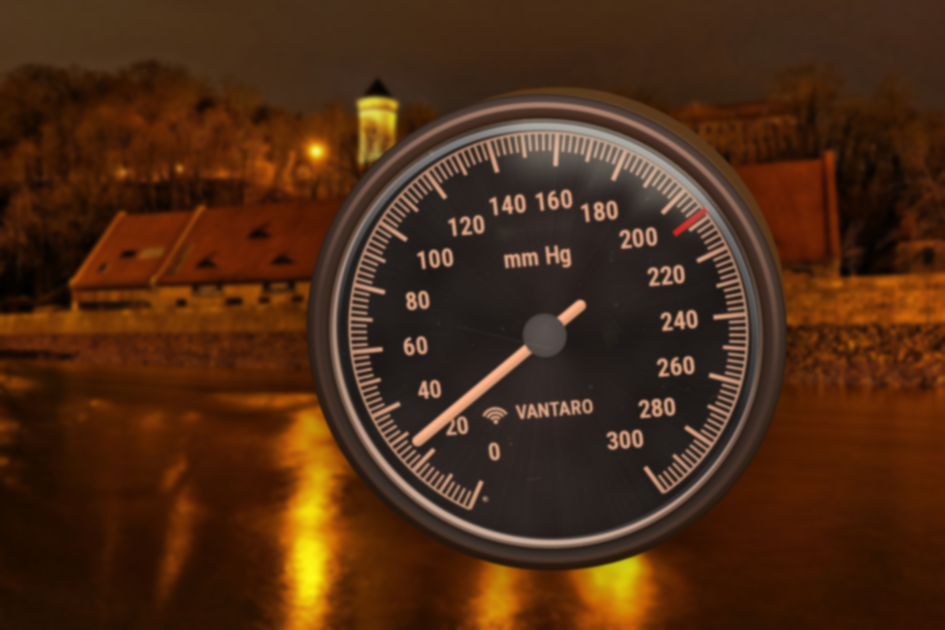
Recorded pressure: **26** mmHg
